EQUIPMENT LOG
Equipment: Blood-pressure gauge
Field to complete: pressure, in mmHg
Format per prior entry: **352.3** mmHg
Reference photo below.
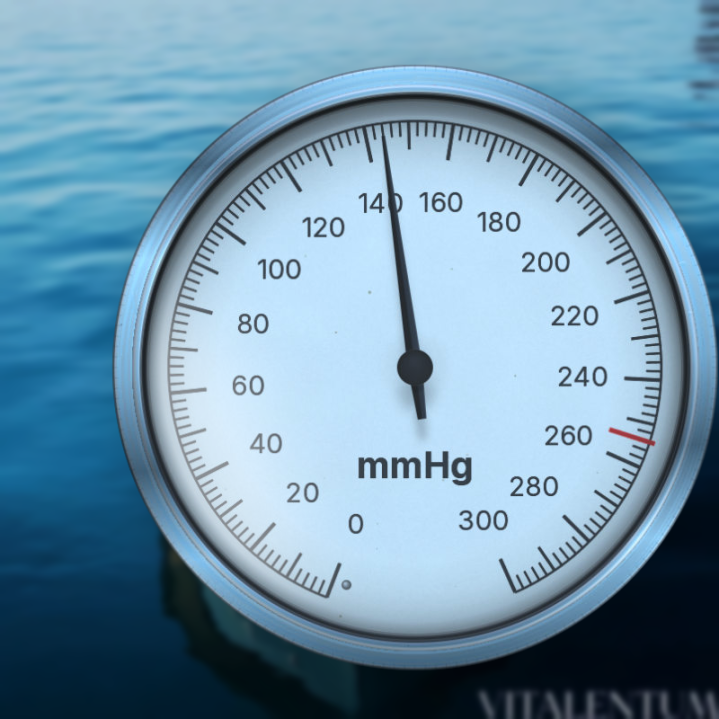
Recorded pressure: **144** mmHg
